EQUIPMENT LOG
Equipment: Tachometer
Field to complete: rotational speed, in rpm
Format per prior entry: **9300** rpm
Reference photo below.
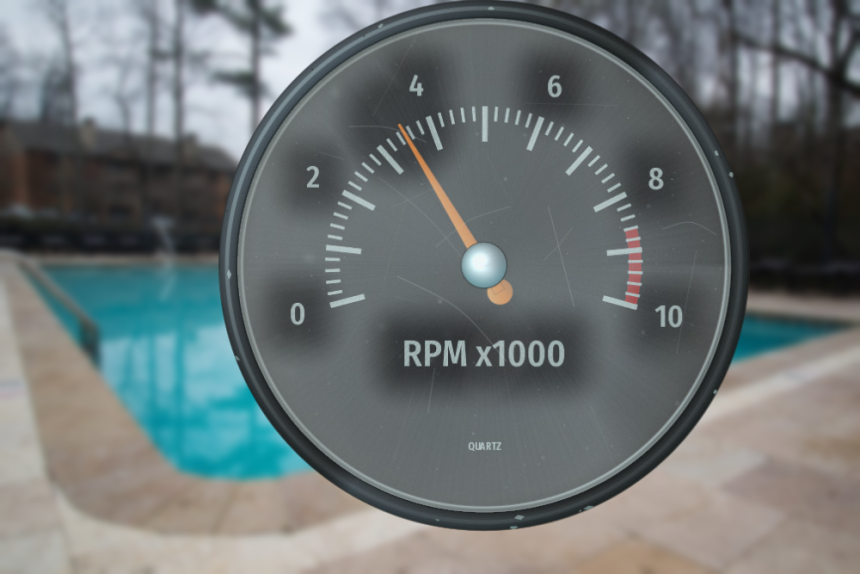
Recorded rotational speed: **3500** rpm
